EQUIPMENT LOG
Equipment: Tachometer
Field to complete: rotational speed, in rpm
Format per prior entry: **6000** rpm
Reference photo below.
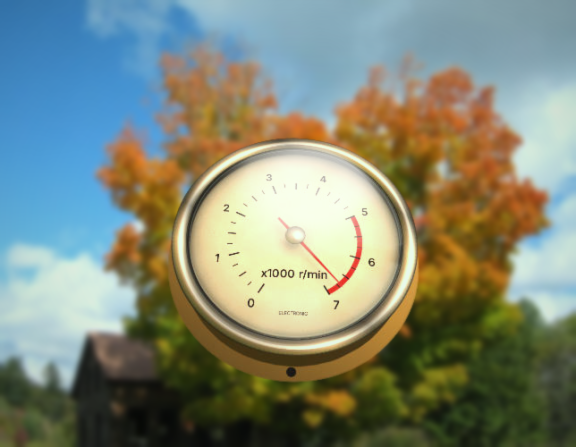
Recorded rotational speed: **6750** rpm
